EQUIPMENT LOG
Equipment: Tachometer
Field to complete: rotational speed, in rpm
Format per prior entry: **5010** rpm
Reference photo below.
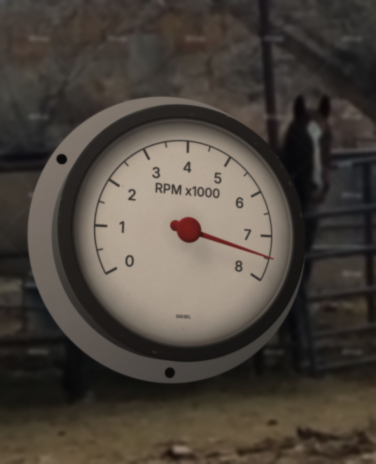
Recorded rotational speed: **7500** rpm
